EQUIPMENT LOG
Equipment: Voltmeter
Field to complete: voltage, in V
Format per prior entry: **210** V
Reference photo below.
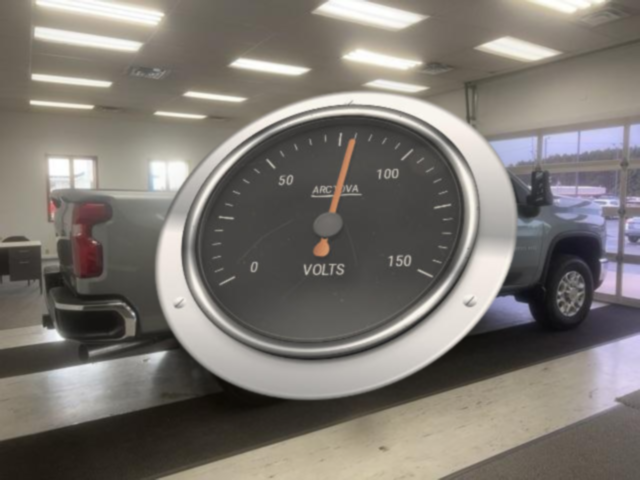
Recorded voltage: **80** V
